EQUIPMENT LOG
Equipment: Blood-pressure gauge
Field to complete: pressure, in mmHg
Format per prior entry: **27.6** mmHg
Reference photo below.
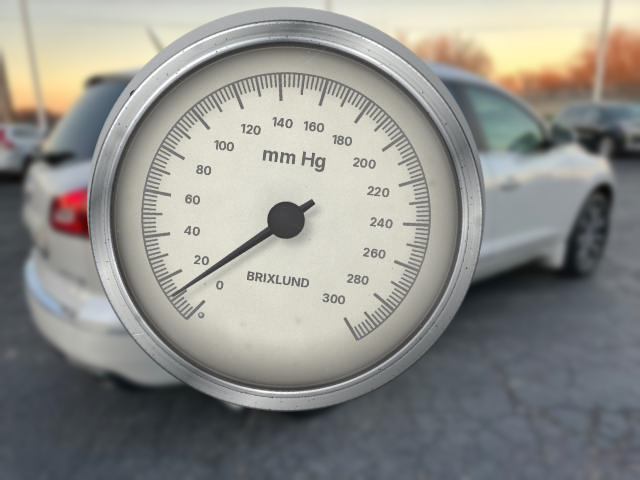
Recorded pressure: **12** mmHg
